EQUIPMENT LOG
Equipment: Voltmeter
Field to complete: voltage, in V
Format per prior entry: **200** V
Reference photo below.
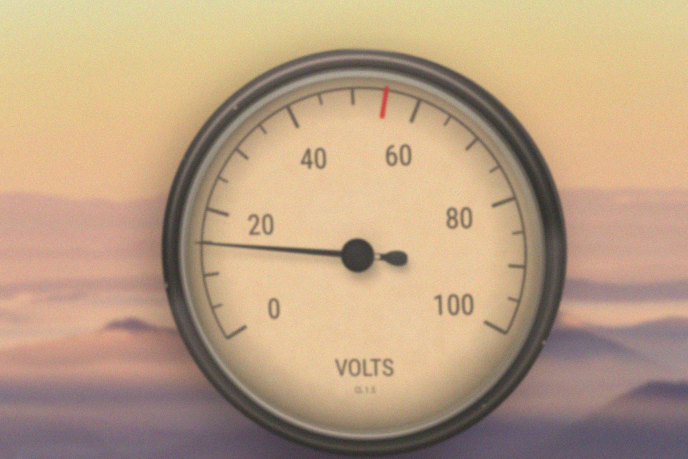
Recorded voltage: **15** V
